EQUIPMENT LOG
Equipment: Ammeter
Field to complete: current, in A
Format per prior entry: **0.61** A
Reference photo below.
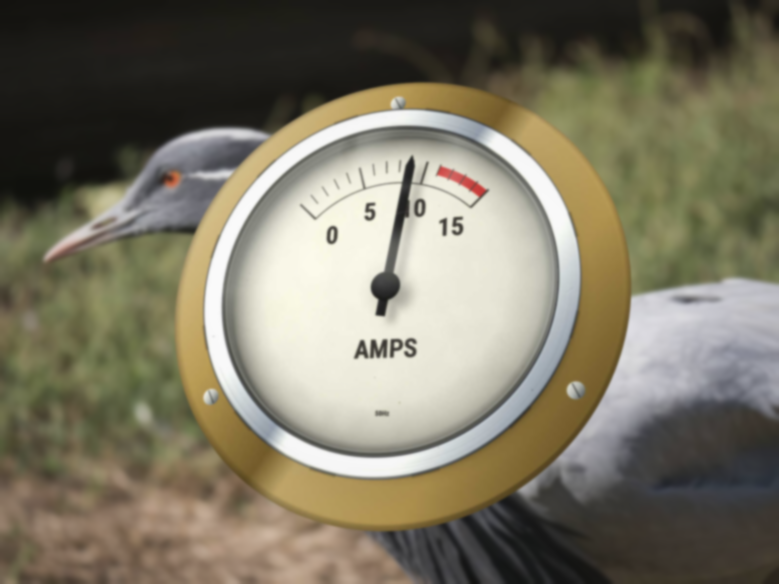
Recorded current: **9** A
